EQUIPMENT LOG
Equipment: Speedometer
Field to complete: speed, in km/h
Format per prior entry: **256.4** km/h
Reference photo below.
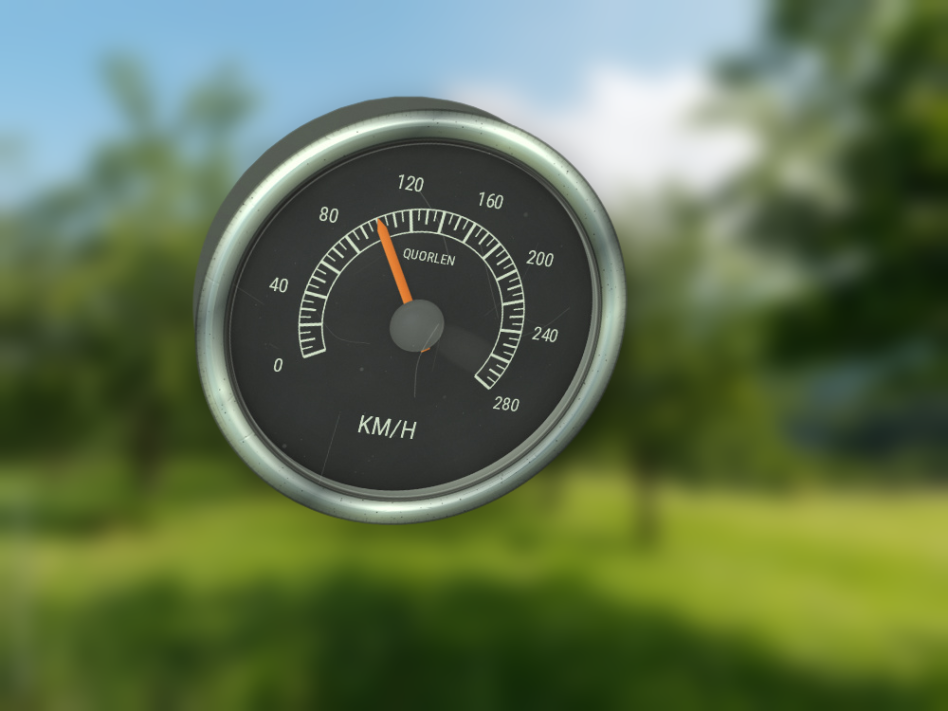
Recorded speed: **100** km/h
